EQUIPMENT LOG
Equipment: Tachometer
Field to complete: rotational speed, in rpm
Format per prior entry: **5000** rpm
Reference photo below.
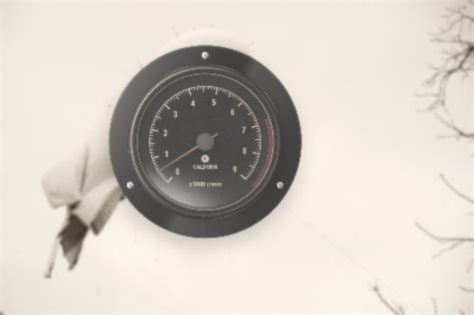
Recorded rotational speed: **500** rpm
